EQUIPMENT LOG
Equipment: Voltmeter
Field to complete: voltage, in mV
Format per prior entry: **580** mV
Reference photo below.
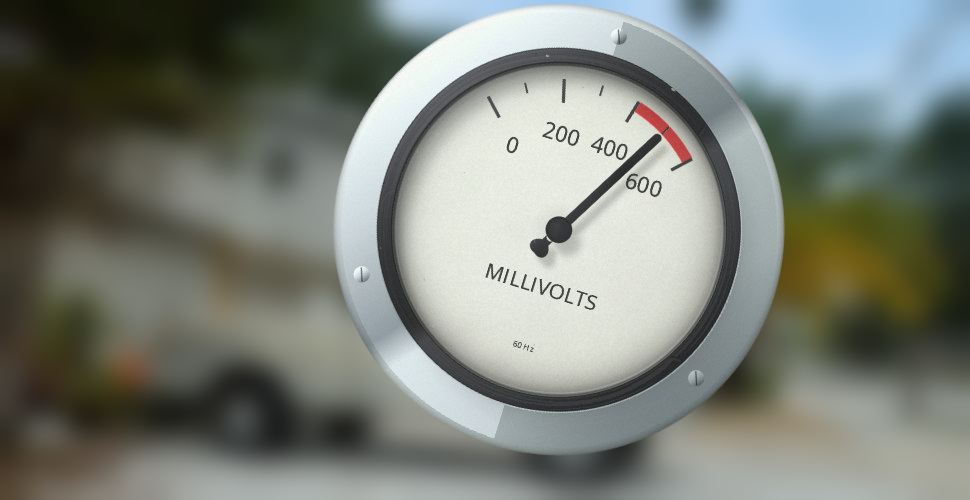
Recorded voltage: **500** mV
